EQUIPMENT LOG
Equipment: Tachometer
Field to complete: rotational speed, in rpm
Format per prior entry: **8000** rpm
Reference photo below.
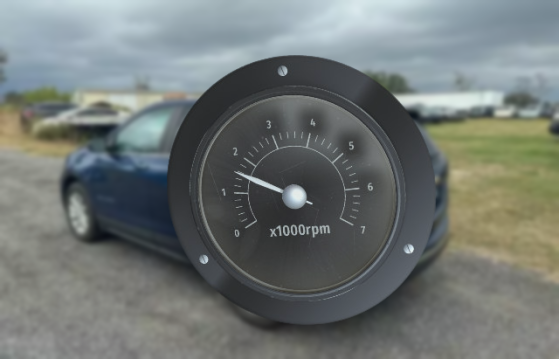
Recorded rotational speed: **1600** rpm
